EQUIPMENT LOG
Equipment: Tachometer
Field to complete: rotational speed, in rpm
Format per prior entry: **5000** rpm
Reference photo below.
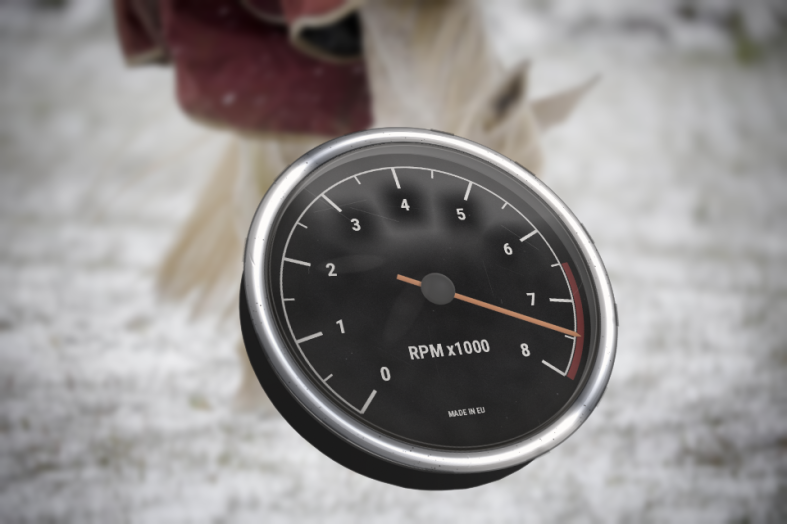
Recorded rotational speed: **7500** rpm
